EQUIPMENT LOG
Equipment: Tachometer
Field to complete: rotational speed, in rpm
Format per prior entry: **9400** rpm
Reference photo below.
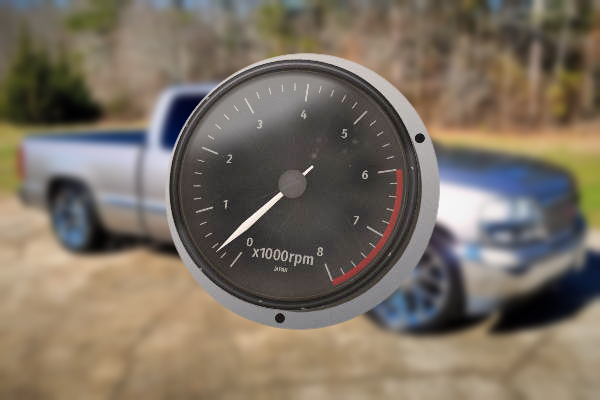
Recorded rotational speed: **300** rpm
